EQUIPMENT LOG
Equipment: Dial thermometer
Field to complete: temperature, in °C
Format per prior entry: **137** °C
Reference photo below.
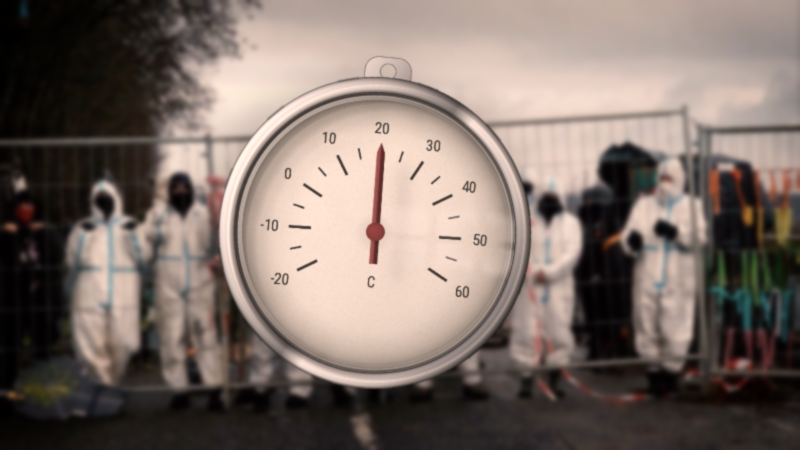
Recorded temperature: **20** °C
